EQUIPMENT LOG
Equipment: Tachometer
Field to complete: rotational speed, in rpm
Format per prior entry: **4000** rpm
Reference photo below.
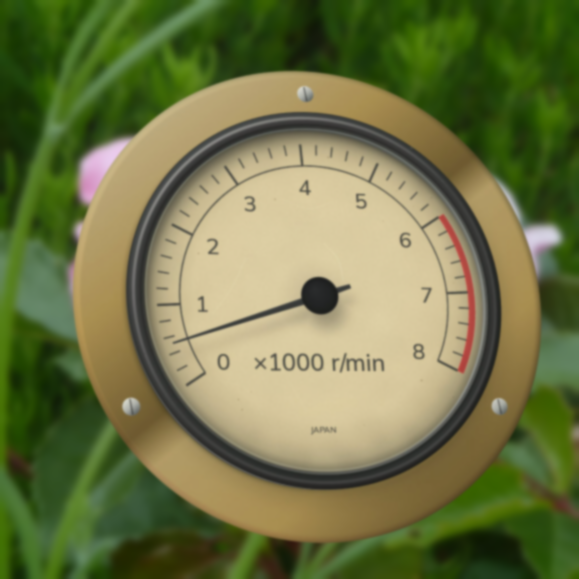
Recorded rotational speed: **500** rpm
